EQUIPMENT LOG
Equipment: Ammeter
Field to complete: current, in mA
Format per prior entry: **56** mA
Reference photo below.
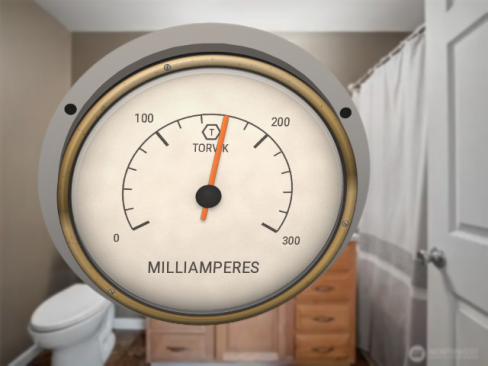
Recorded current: **160** mA
